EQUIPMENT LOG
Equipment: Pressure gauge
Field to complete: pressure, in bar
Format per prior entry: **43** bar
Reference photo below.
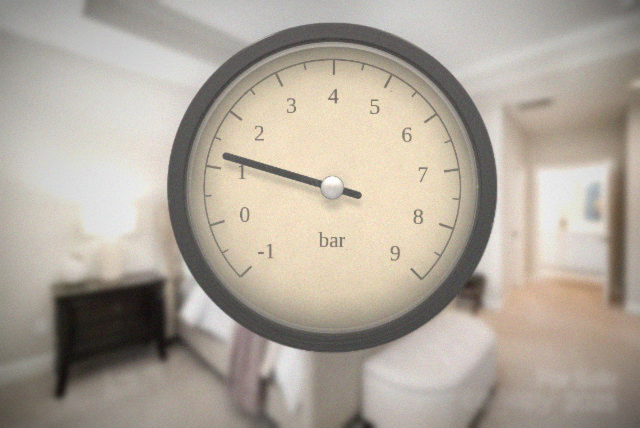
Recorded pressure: **1.25** bar
